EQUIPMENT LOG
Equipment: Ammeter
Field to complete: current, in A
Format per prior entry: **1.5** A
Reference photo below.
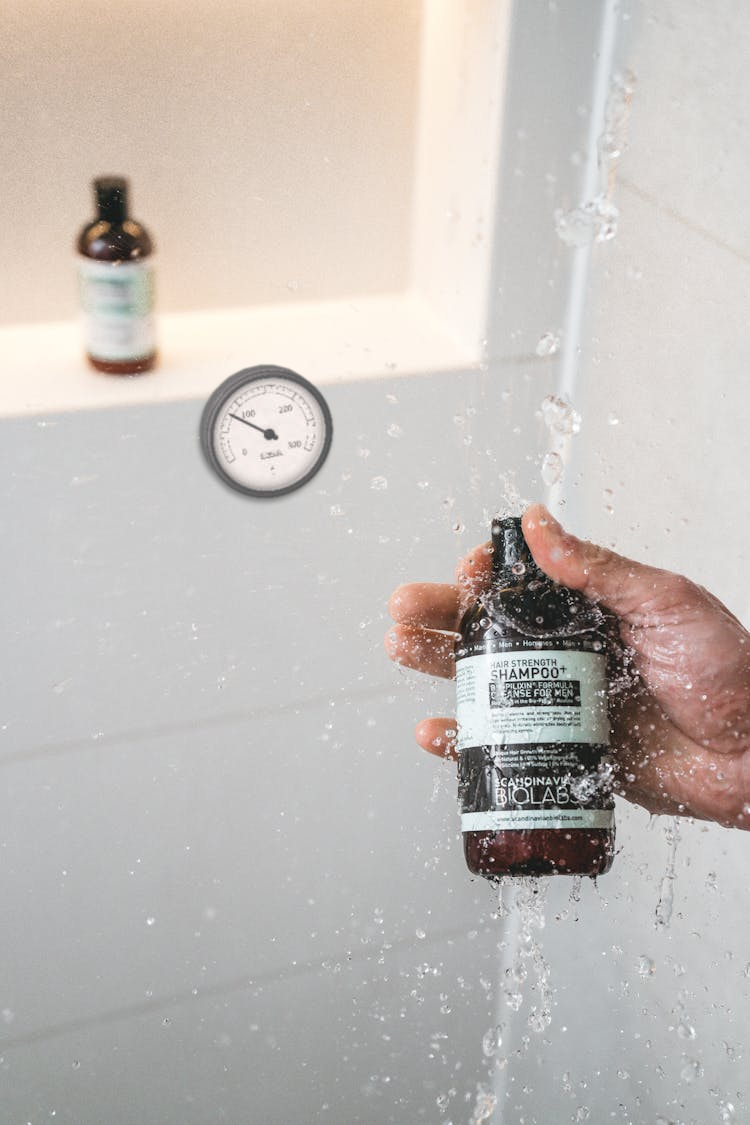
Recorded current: **80** A
